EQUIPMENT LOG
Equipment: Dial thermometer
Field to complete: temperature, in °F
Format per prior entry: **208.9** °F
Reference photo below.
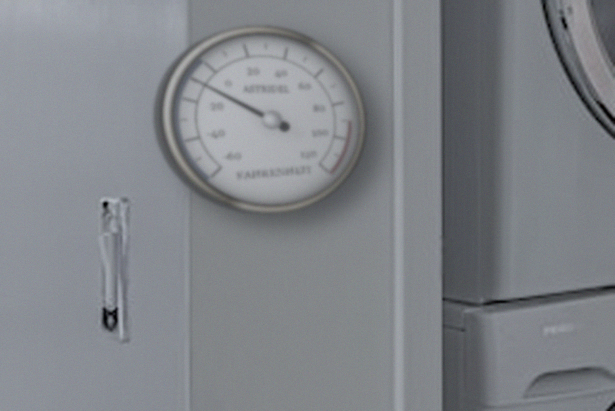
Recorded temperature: **-10** °F
